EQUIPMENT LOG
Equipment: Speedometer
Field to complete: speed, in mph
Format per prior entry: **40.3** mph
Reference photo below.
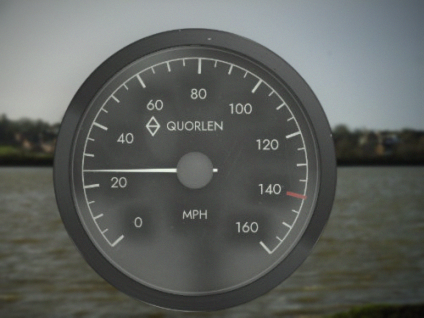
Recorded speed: **25** mph
